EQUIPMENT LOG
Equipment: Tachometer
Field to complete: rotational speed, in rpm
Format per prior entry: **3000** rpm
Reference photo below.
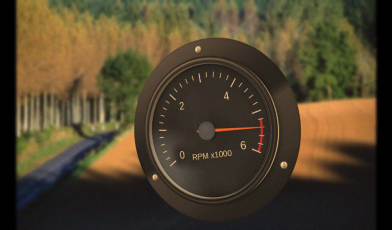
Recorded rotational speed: **5400** rpm
